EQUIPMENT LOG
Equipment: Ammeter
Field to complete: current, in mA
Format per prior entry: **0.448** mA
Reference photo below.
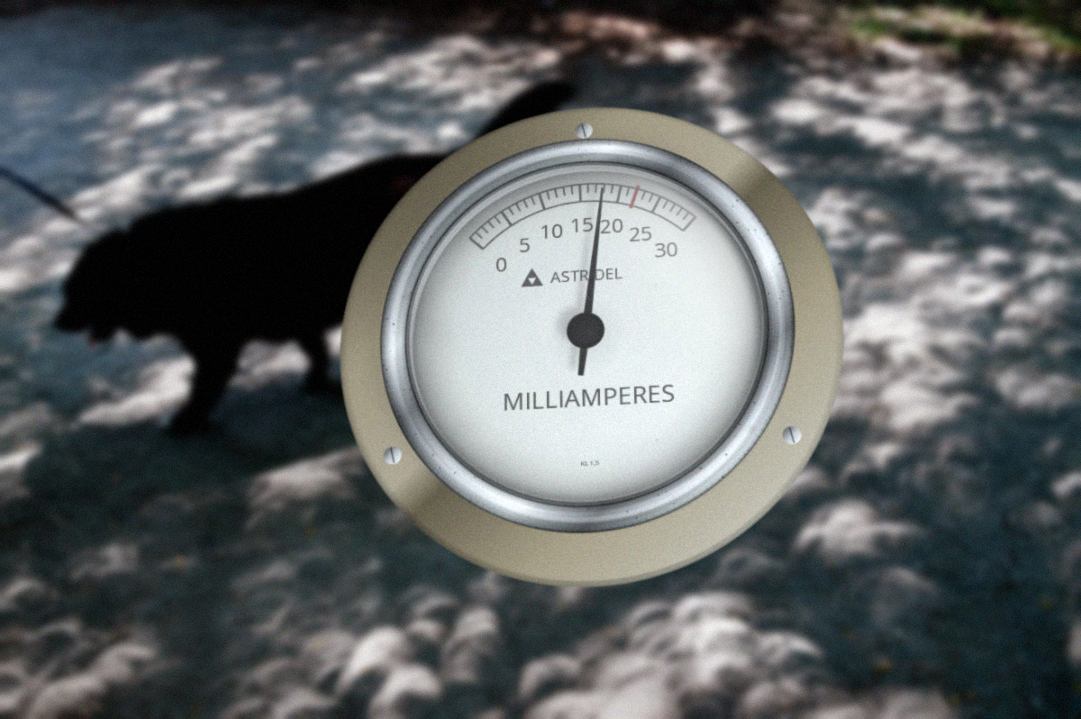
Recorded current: **18** mA
